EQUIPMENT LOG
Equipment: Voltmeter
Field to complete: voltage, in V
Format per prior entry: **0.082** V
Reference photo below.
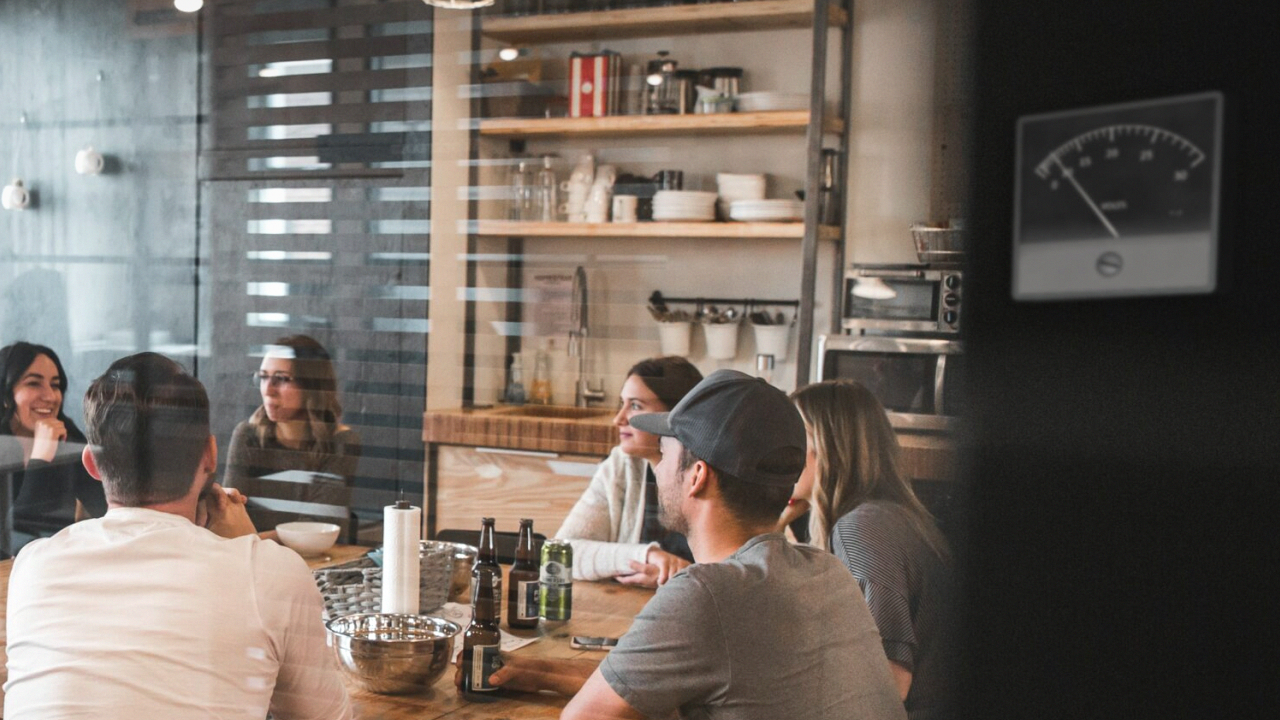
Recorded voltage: **10** V
